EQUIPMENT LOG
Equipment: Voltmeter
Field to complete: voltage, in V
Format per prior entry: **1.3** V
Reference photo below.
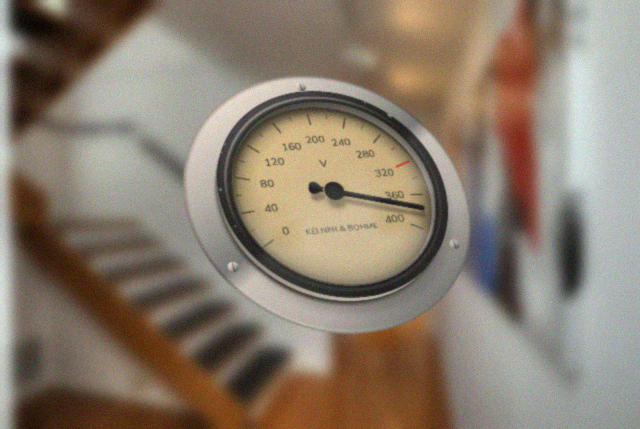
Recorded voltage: **380** V
